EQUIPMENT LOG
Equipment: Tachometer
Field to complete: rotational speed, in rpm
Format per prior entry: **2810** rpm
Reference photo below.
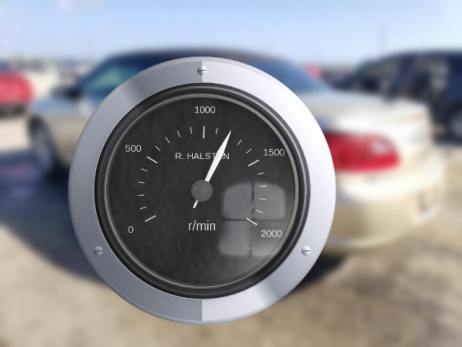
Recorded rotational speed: **1200** rpm
